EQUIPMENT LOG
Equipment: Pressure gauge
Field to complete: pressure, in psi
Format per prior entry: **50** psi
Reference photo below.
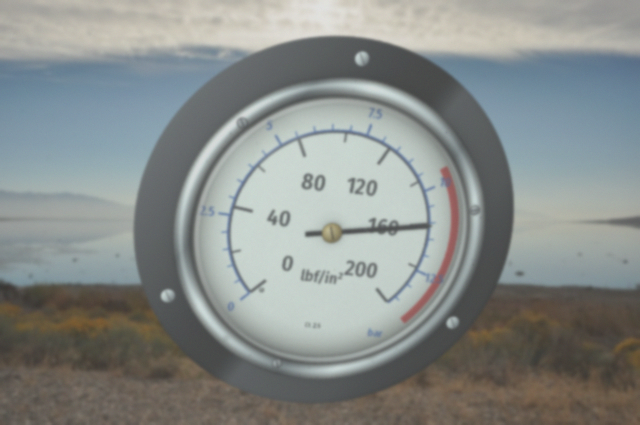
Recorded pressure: **160** psi
